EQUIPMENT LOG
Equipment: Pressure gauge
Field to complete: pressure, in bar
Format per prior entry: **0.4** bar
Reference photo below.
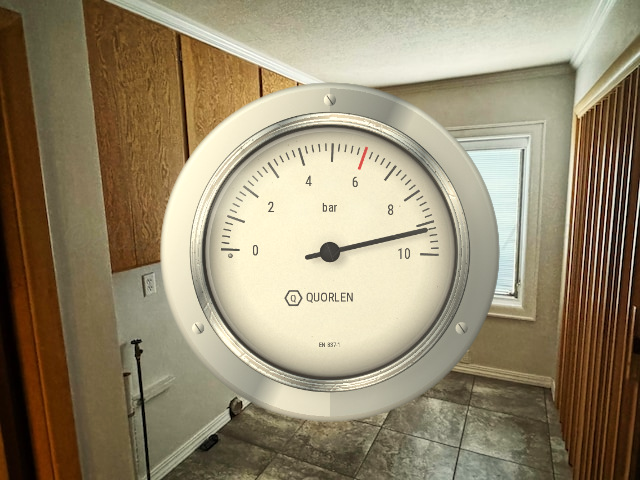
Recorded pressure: **9.2** bar
